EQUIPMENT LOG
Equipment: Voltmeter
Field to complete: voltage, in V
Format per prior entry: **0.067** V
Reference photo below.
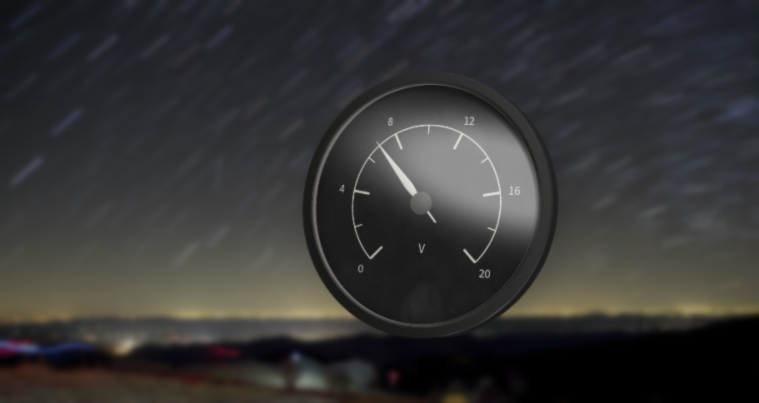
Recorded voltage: **7** V
